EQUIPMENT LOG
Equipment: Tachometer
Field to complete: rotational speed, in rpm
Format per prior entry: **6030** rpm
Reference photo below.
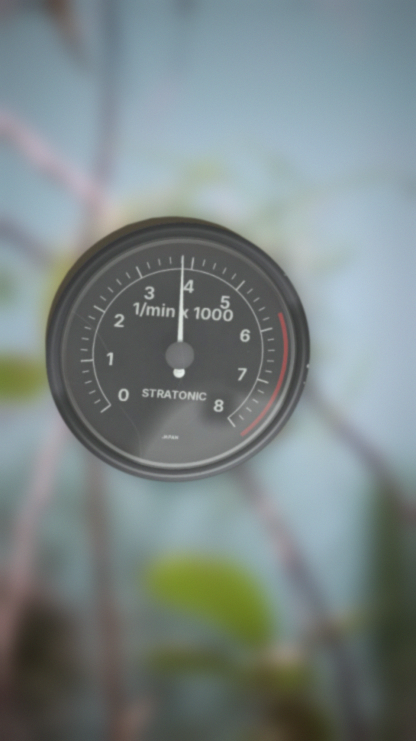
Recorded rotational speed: **3800** rpm
